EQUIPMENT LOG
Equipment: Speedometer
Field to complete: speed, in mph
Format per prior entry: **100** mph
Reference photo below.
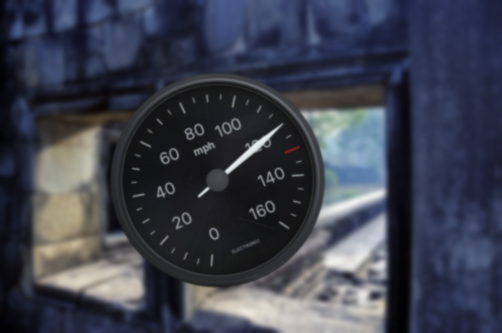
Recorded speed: **120** mph
